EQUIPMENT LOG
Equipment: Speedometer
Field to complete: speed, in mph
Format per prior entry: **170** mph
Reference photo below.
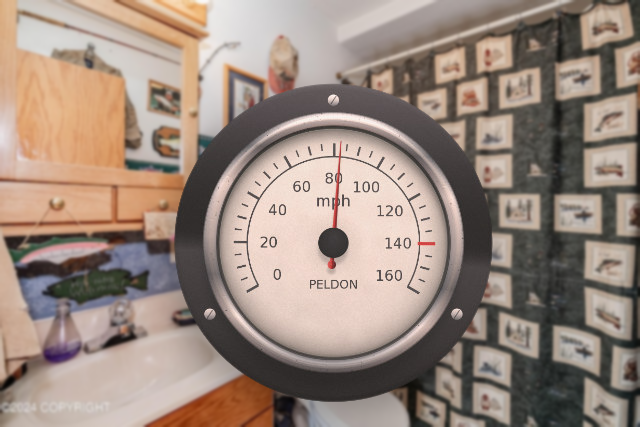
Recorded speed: **82.5** mph
